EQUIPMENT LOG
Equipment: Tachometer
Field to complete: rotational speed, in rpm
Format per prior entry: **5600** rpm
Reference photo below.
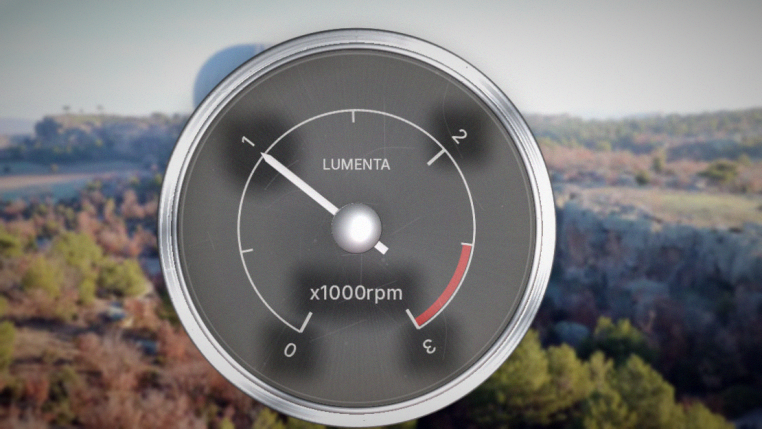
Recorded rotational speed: **1000** rpm
